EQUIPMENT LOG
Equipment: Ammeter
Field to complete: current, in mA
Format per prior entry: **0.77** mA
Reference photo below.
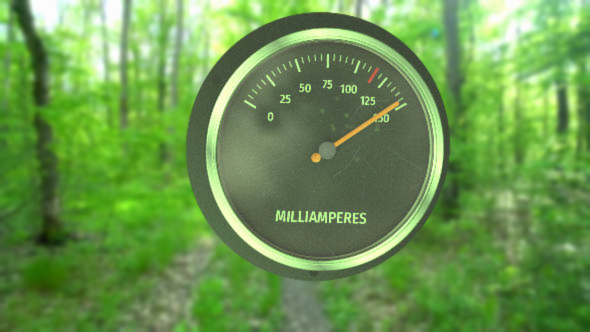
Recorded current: **145** mA
